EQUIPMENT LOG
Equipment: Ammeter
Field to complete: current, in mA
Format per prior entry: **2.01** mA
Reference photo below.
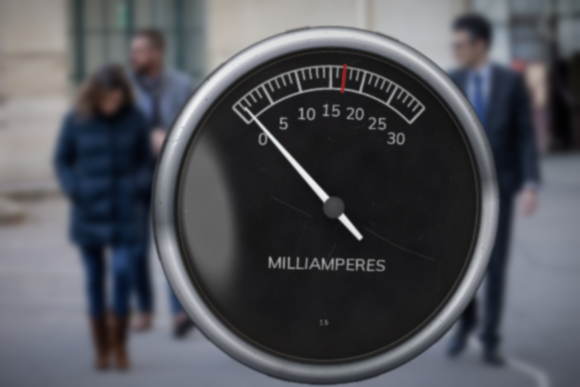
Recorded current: **1** mA
